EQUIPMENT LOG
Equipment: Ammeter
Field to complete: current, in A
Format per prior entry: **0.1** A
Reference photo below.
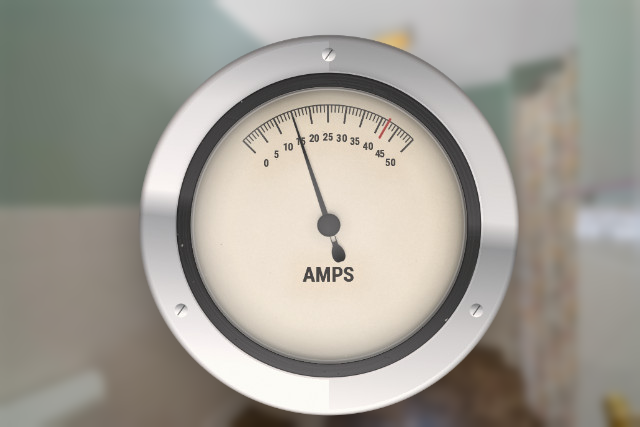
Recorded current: **15** A
